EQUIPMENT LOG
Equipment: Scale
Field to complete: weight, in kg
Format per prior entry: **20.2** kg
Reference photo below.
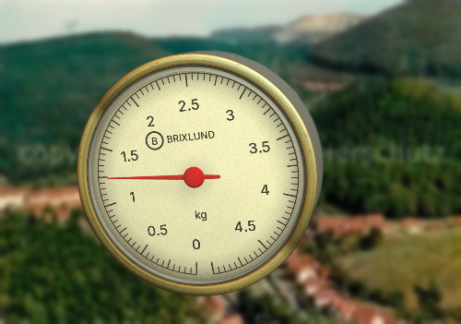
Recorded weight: **1.25** kg
